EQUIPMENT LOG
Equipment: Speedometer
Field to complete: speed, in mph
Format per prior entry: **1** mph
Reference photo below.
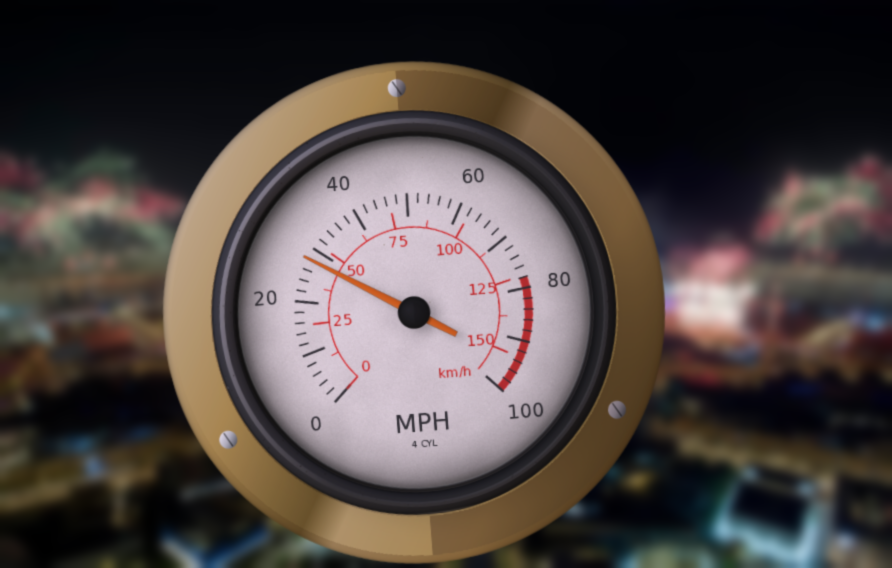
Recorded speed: **28** mph
